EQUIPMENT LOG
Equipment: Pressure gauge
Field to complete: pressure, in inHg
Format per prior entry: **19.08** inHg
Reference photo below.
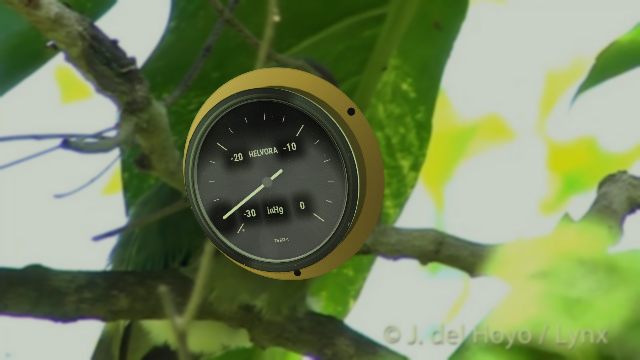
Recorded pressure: **-28** inHg
